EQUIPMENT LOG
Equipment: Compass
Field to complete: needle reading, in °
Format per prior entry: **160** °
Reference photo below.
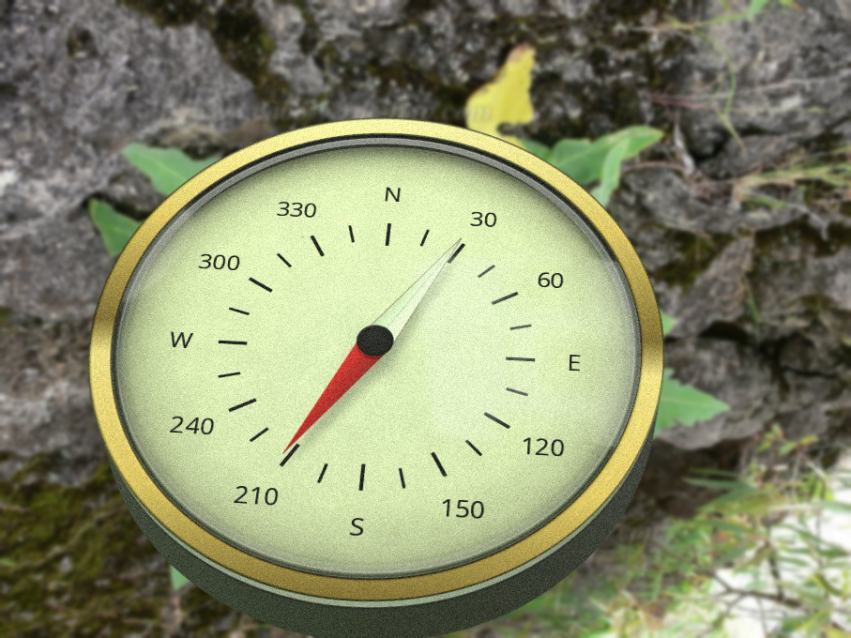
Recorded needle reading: **210** °
